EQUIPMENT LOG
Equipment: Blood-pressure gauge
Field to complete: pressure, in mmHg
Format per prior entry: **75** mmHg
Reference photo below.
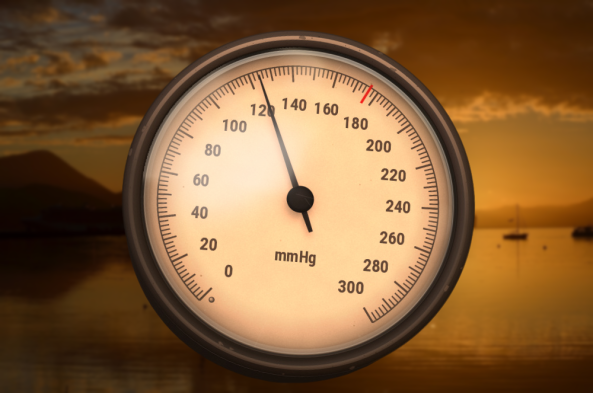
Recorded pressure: **124** mmHg
